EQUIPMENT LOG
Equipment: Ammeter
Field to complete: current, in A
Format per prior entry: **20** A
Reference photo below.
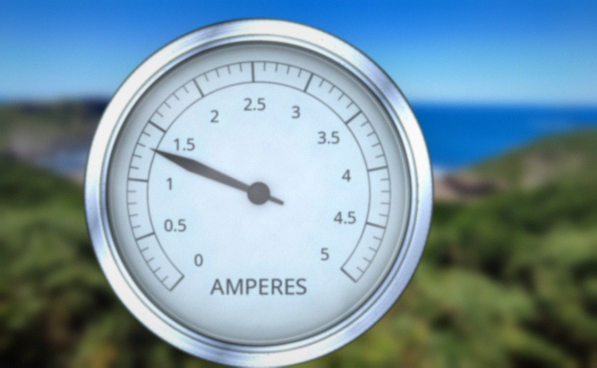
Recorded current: **1.3** A
